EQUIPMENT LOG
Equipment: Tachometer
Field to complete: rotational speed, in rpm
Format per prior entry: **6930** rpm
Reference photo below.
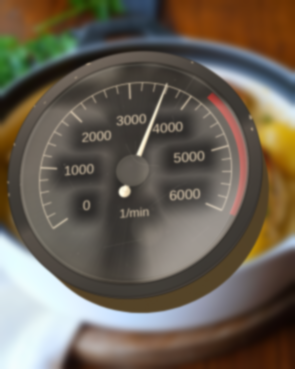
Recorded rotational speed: **3600** rpm
